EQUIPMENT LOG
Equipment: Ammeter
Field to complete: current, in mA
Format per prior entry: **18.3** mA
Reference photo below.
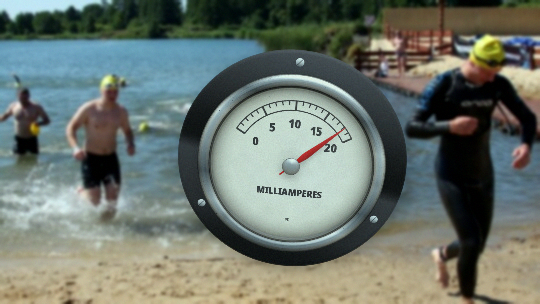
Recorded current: **18** mA
